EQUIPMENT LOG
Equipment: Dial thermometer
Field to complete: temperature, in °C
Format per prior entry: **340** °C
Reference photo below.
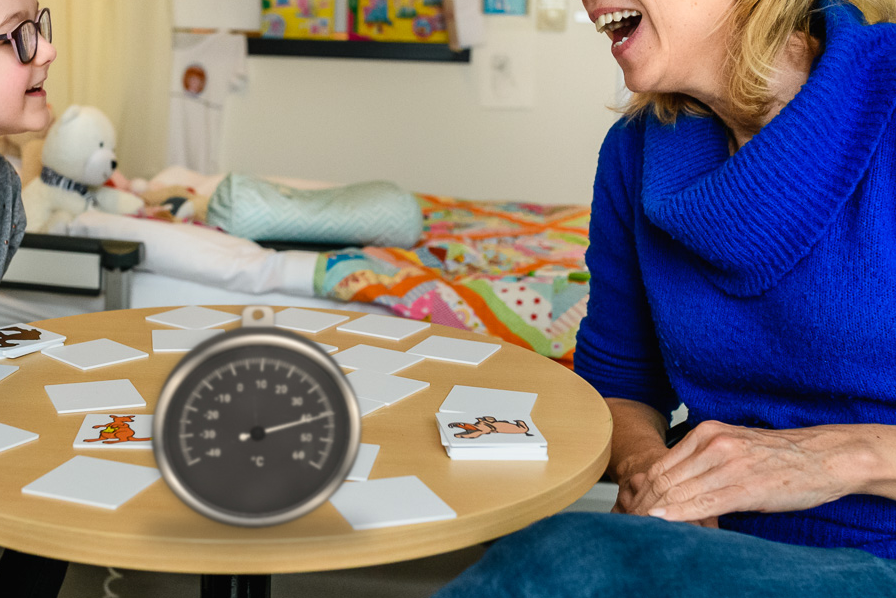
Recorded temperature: **40** °C
